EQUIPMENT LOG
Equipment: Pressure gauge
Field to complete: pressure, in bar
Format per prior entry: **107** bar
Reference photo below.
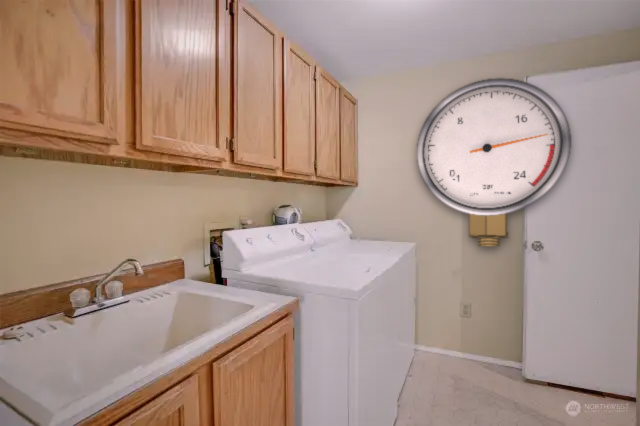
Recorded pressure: **19** bar
